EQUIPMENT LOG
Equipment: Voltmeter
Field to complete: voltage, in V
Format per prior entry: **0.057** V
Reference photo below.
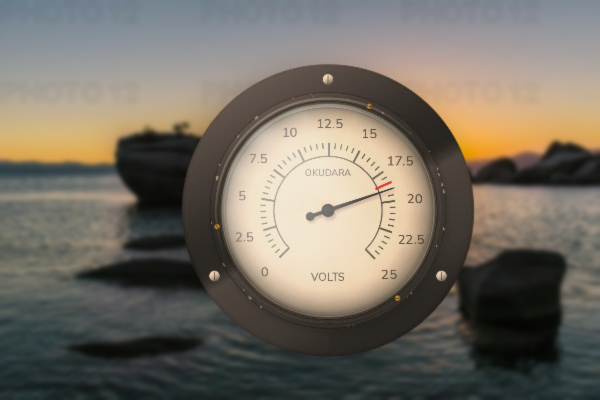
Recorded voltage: **19** V
